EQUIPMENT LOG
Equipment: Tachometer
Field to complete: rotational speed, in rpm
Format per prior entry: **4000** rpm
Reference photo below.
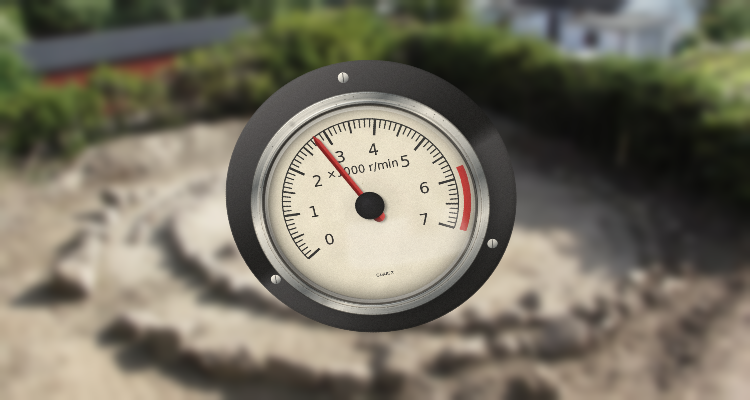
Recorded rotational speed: **2800** rpm
